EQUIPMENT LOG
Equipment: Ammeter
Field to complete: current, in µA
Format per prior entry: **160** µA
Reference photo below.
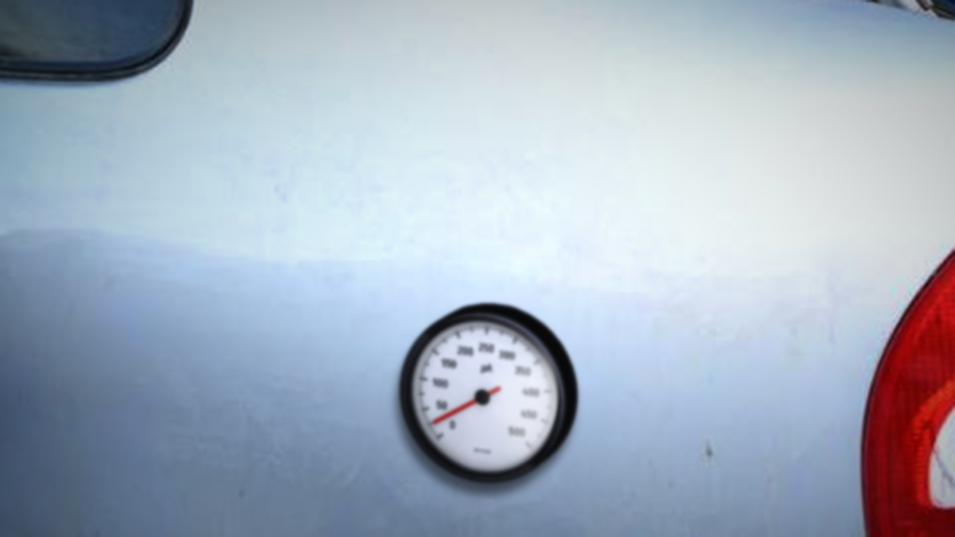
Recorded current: **25** µA
